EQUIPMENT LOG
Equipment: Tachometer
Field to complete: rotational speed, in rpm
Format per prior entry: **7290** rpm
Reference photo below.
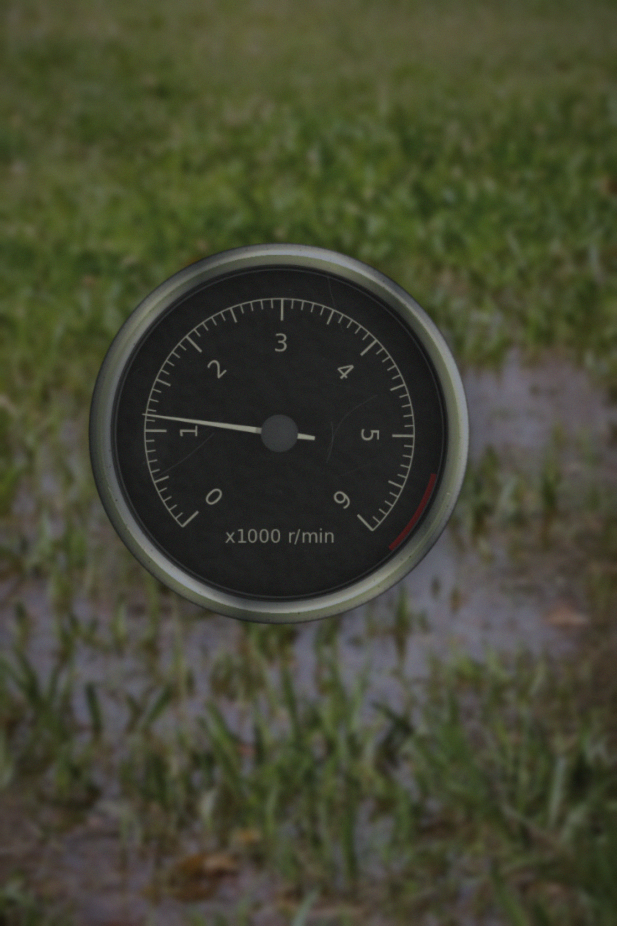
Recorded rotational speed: **1150** rpm
